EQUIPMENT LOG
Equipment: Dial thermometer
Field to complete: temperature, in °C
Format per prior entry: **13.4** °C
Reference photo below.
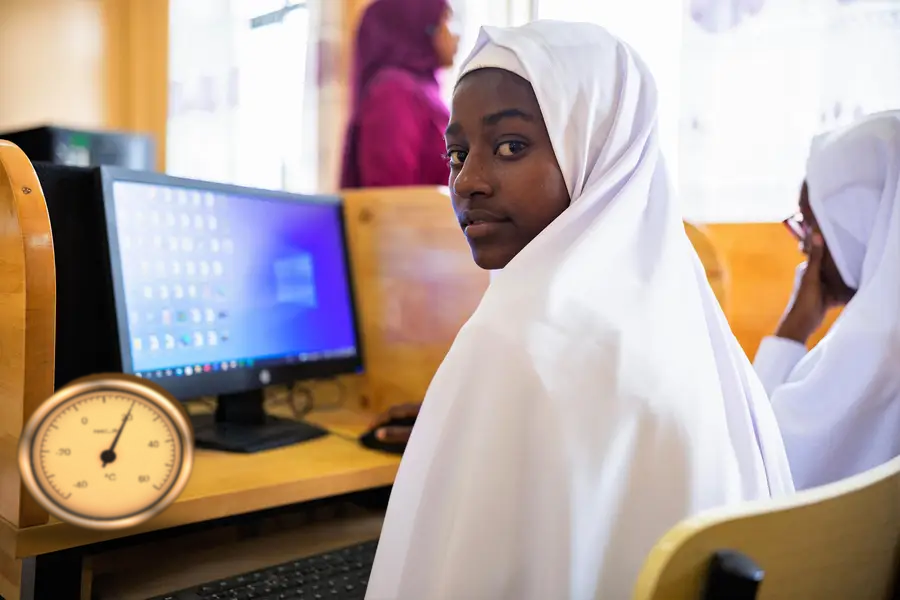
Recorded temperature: **20** °C
